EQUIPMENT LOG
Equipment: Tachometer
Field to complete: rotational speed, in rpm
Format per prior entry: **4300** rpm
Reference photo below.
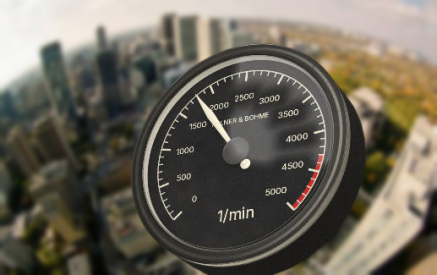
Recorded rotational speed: **1800** rpm
